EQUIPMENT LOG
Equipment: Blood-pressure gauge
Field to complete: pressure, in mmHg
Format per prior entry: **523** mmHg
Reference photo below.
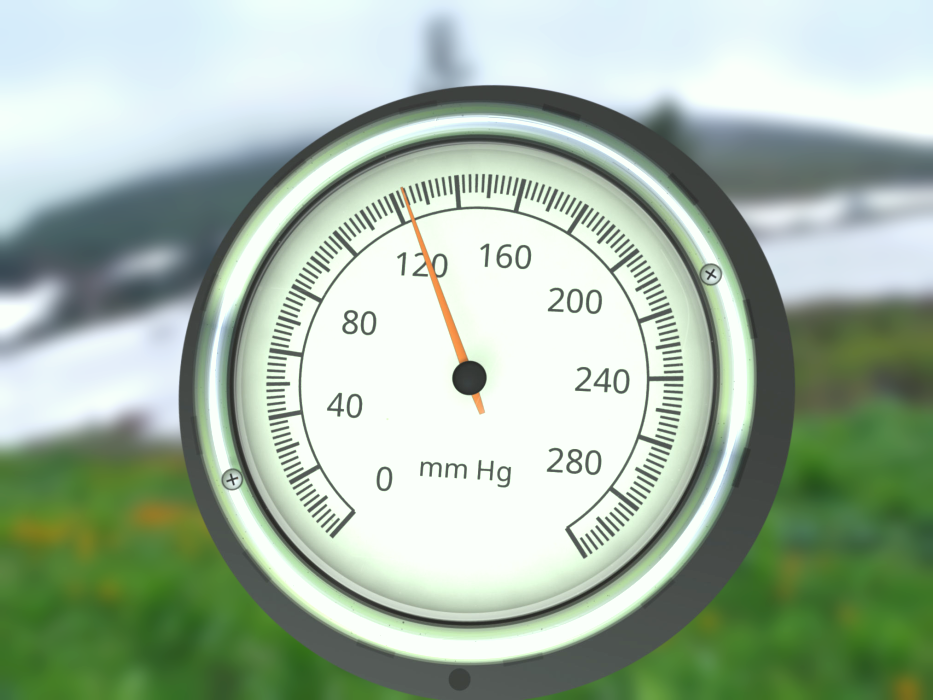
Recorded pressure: **124** mmHg
